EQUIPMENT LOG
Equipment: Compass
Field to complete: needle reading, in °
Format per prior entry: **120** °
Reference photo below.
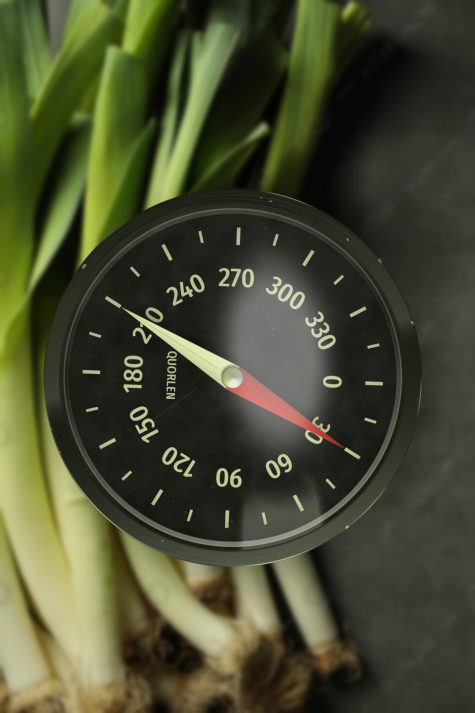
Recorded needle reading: **30** °
